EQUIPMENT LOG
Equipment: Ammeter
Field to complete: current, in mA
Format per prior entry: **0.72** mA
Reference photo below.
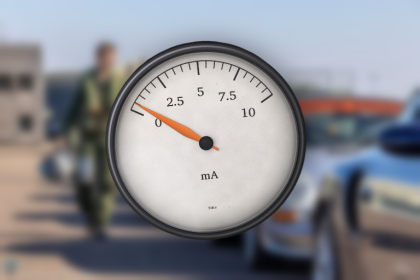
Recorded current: **0.5** mA
